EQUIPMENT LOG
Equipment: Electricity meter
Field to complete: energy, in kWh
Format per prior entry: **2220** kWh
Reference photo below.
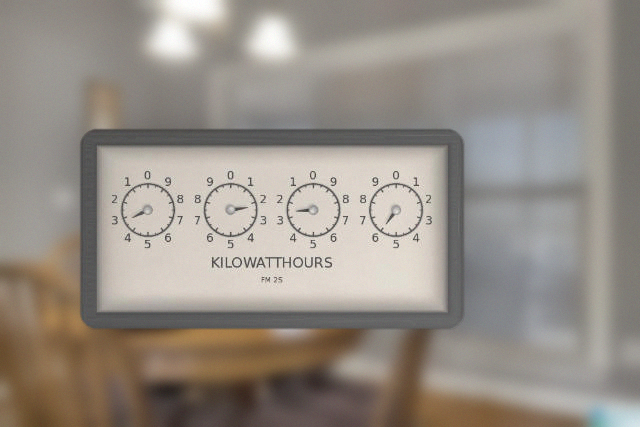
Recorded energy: **3226** kWh
